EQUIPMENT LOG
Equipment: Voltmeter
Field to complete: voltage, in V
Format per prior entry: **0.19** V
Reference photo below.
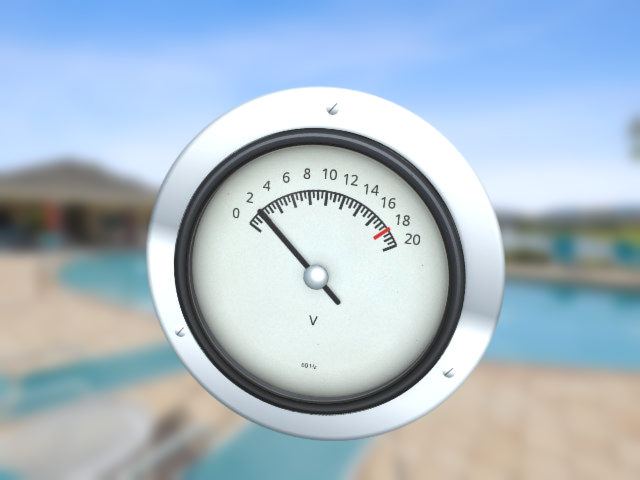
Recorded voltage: **2** V
